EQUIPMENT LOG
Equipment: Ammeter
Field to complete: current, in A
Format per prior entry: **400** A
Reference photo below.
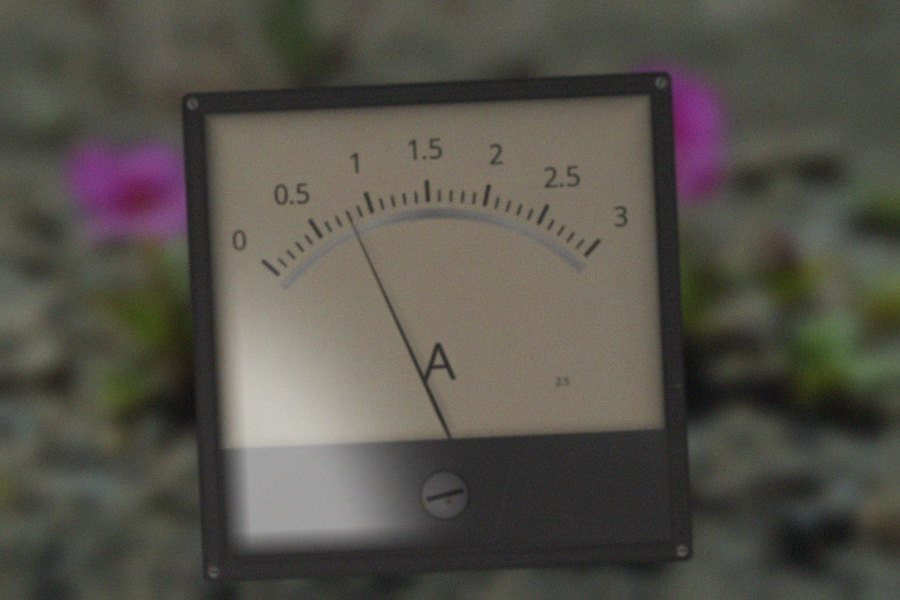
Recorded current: **0.8** A
